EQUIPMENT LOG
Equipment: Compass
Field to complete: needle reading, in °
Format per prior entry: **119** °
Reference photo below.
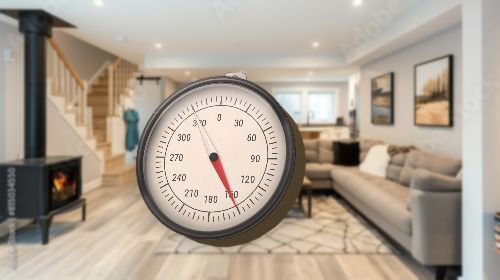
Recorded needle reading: **150** °
